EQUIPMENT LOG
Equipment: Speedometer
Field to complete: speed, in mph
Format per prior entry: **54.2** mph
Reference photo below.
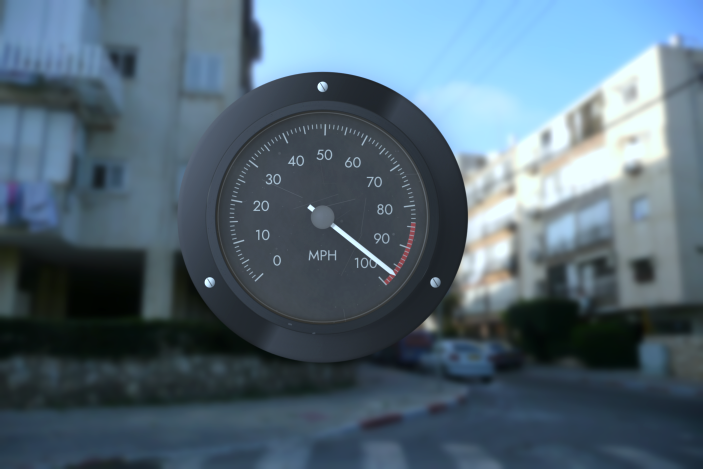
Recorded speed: **97** mph
